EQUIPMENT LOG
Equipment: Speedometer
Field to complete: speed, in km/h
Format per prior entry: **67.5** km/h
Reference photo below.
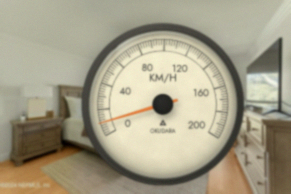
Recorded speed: **10** km/h
